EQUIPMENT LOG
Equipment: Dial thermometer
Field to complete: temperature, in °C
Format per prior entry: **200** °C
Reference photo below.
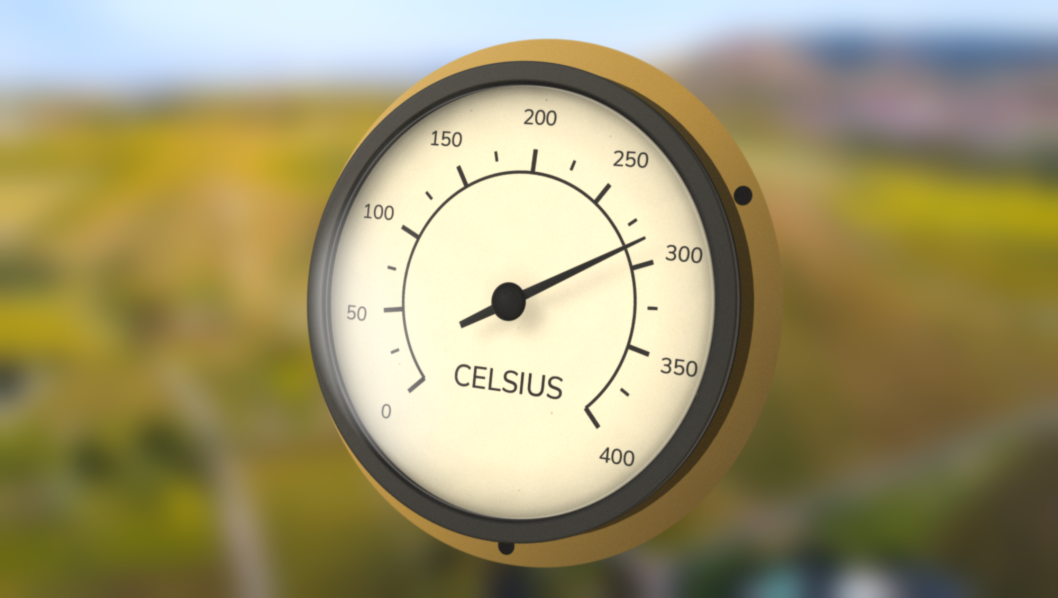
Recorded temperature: **287.5** °C
